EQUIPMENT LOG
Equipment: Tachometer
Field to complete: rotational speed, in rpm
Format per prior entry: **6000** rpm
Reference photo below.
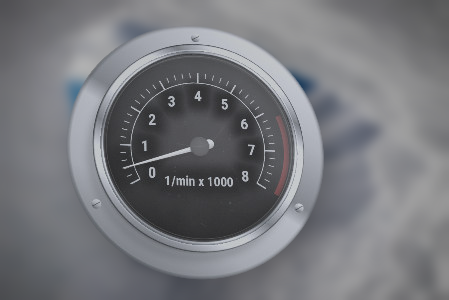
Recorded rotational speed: **400** rpm
